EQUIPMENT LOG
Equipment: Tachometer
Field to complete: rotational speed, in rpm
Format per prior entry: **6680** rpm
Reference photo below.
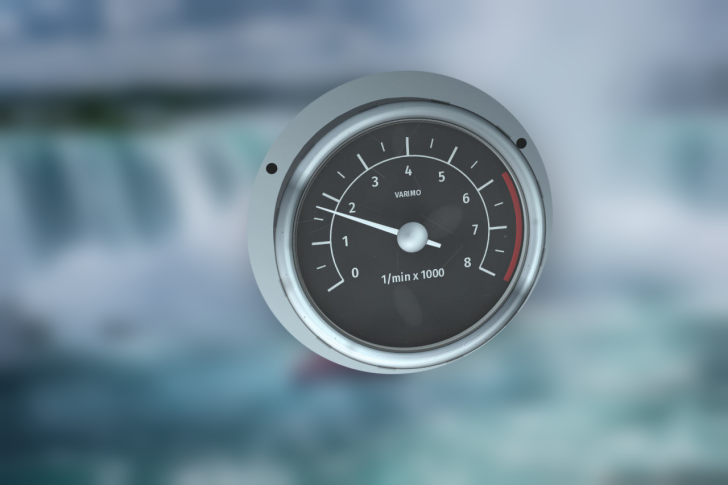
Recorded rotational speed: **1750** rpm
